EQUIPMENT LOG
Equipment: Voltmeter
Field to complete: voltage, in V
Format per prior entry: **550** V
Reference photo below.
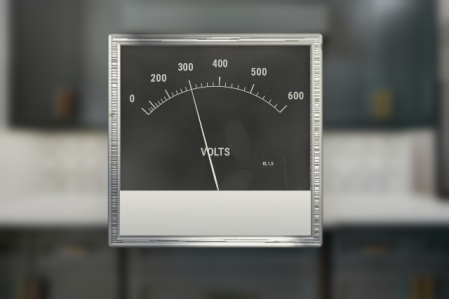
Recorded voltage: **300** V
